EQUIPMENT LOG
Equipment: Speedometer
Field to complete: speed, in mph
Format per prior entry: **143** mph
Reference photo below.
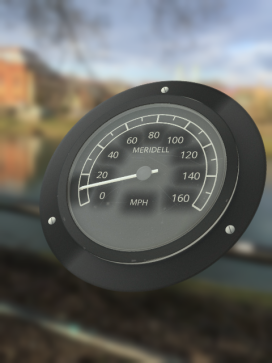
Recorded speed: **10** mph
